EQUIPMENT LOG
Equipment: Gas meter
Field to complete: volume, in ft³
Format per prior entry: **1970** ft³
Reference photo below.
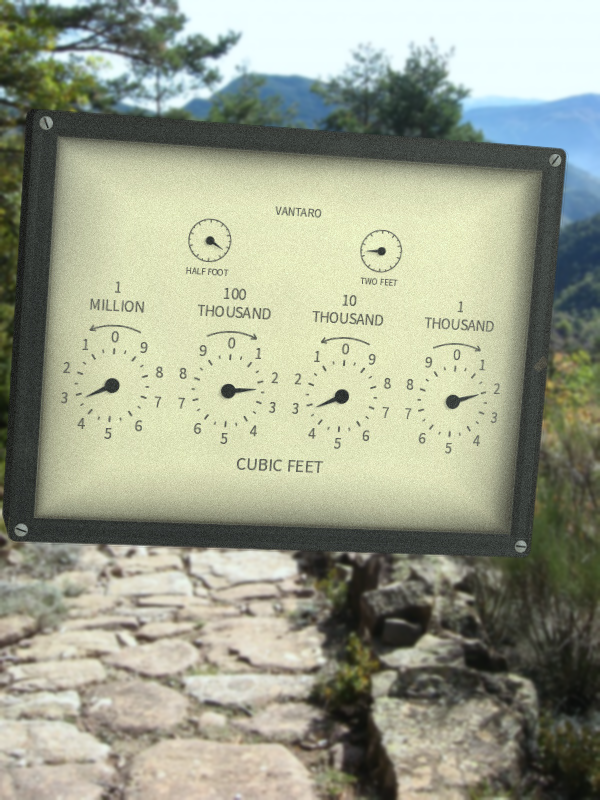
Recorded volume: **323200** ft³
